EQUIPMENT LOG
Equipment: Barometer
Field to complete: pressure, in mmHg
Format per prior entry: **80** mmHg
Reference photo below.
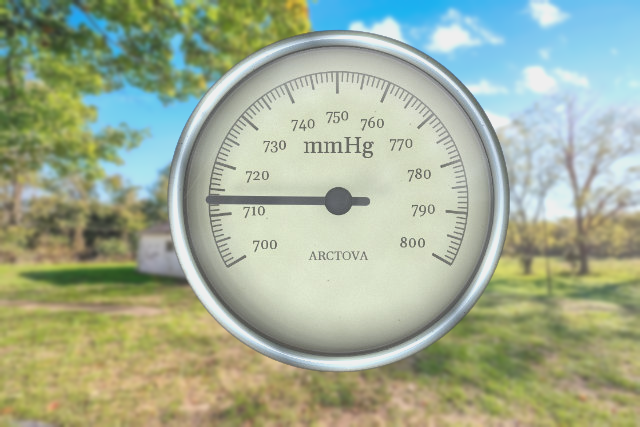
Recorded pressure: **713** mmHg
